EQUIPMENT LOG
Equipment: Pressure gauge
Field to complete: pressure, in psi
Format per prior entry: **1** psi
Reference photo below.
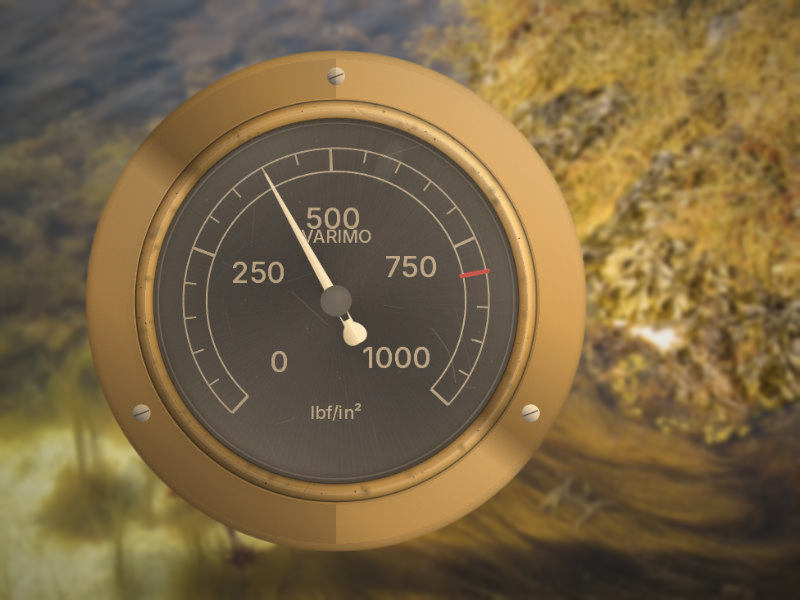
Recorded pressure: **400** psi
